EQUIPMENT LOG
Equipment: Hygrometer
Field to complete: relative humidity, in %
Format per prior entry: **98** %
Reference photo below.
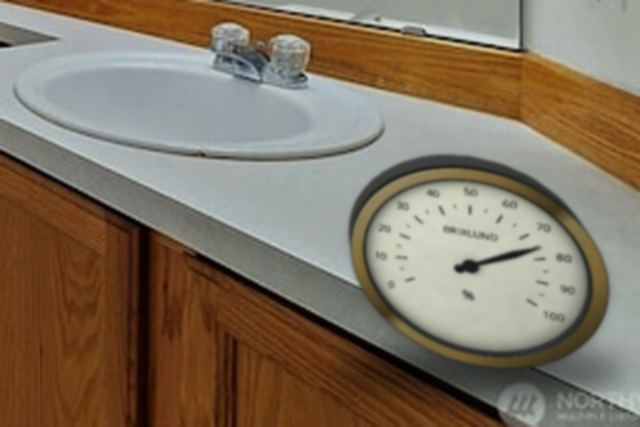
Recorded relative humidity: **75** %
